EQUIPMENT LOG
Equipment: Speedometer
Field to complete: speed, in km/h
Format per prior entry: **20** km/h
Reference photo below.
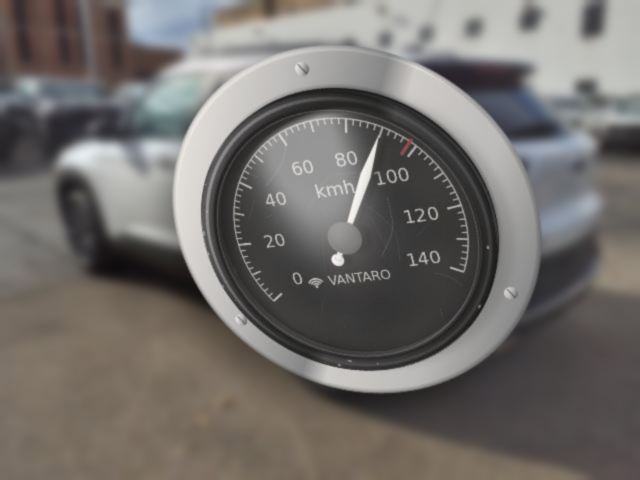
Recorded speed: **90** km/h
